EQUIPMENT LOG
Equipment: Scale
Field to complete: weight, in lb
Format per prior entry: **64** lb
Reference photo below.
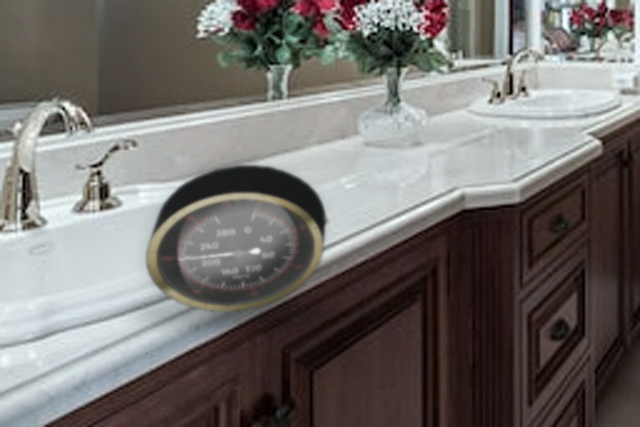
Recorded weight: **220** lb
